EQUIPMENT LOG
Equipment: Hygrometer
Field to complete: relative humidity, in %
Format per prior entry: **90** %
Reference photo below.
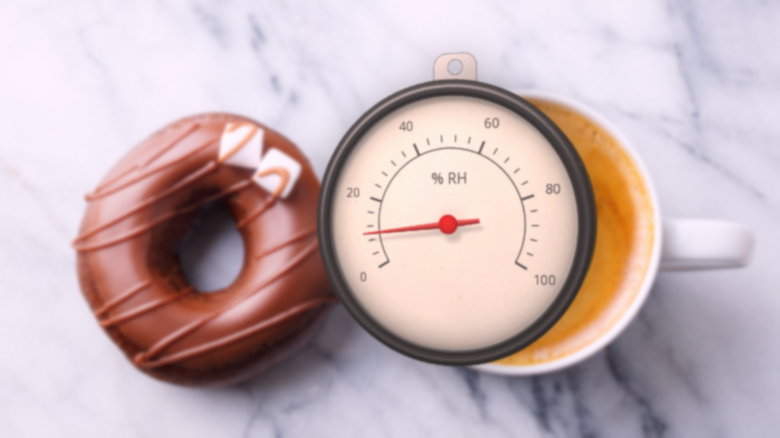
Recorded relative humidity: **10** %
